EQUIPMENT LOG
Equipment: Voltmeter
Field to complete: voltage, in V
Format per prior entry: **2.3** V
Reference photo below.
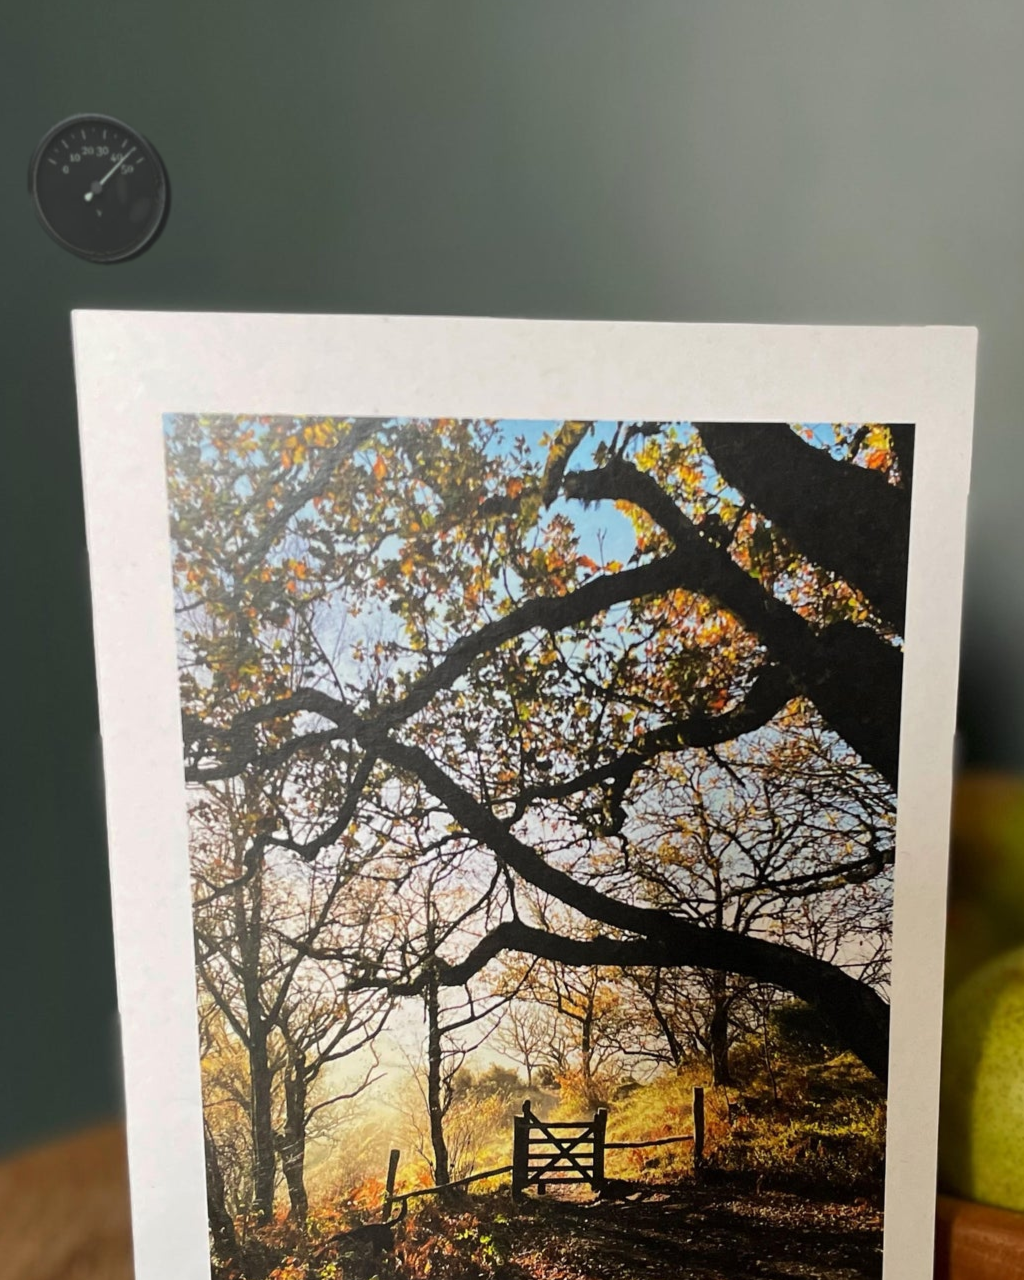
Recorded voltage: **45** V
